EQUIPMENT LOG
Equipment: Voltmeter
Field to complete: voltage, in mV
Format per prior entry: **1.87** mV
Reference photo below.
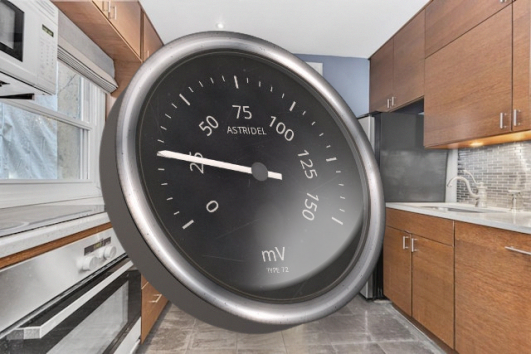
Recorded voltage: **25** mV
